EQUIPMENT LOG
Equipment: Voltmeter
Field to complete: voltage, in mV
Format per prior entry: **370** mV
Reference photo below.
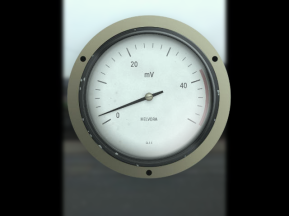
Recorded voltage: **2** mV
